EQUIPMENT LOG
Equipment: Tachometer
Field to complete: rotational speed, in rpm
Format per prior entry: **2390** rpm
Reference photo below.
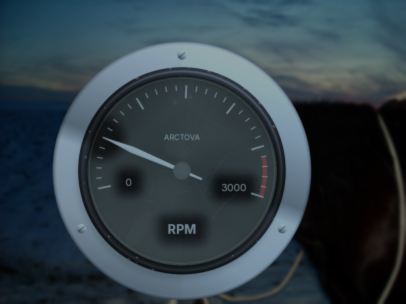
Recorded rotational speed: **500** rpm
